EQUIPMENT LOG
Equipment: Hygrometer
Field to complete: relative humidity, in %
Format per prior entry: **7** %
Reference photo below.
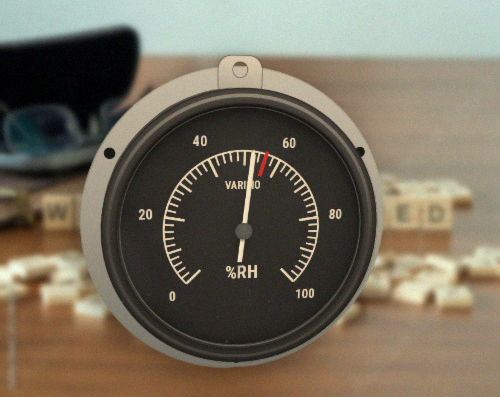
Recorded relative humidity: **52** %
